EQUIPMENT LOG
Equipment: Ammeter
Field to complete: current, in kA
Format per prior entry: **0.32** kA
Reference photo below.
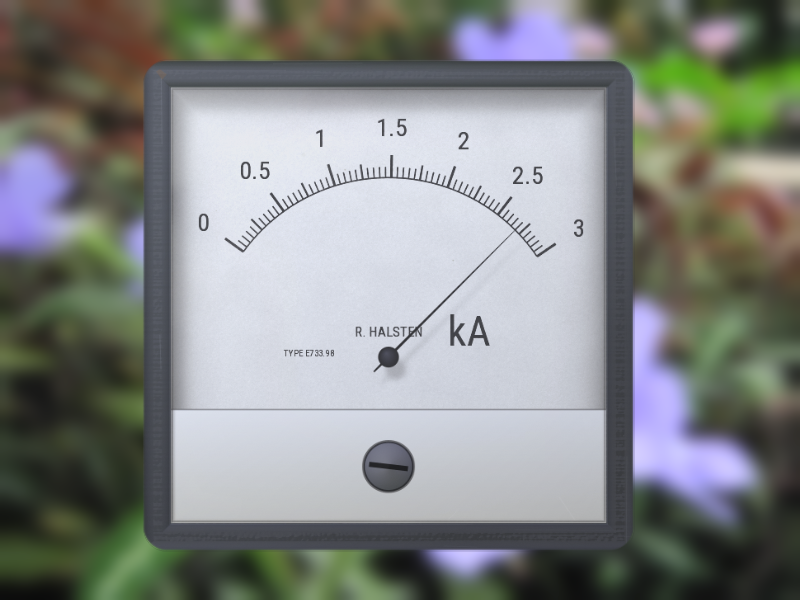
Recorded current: **2.7** kA
